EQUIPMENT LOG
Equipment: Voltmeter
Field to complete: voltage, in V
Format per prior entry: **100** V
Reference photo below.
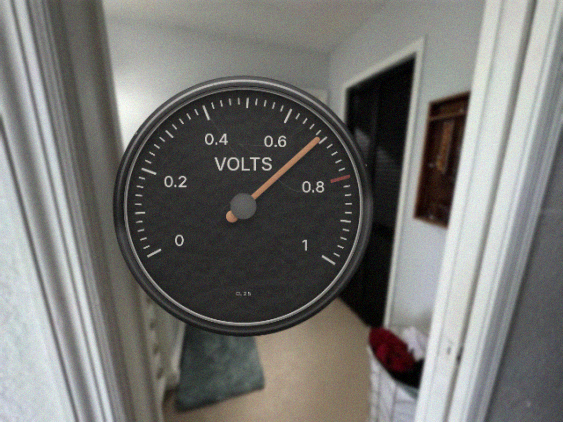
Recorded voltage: **0.69** V
